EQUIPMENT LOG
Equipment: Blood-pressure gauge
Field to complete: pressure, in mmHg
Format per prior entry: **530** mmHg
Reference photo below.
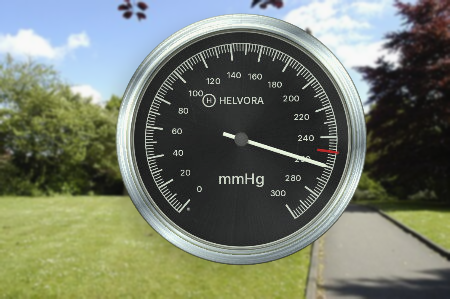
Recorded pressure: **260** mmHg
